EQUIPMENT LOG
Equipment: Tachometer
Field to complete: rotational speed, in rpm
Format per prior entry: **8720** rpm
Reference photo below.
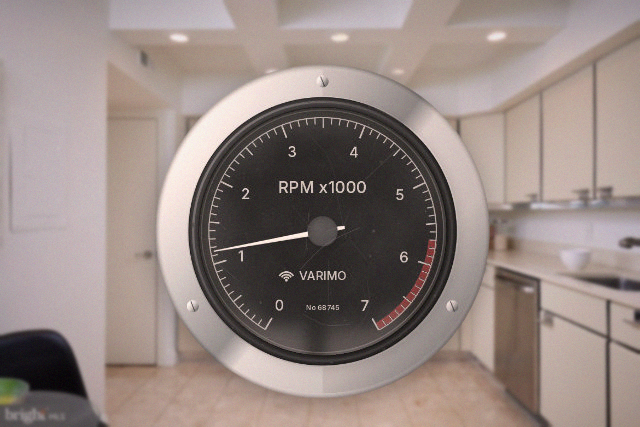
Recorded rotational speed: **1150** rpm
